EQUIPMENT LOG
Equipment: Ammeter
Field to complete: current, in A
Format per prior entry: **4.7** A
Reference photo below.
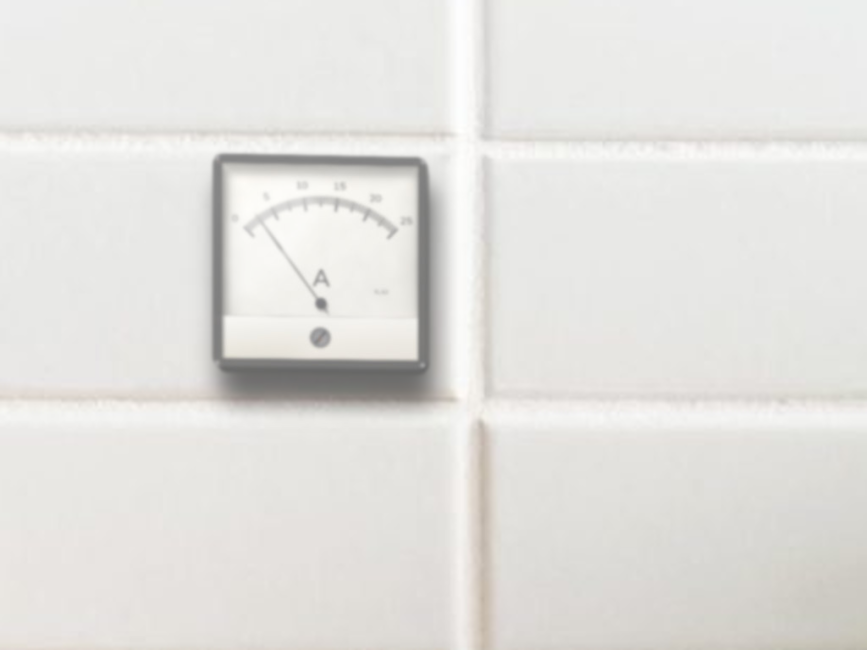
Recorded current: **2.5** A
